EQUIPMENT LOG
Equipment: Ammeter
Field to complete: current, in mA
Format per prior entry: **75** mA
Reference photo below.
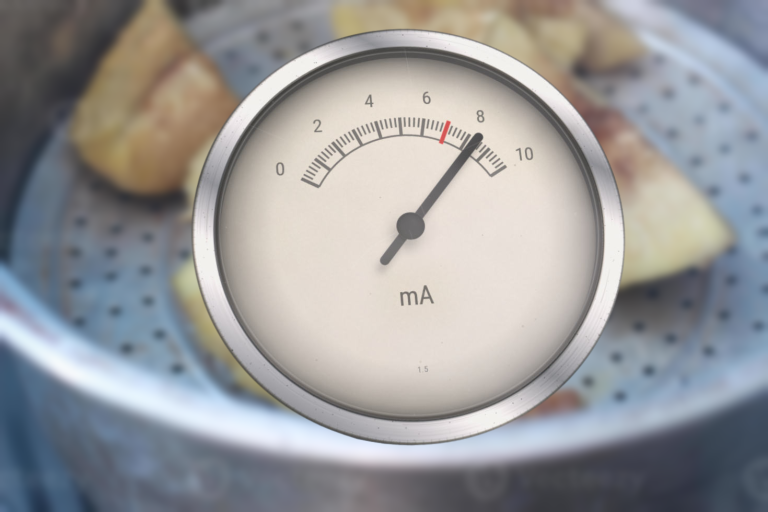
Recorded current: **8.4** mA
